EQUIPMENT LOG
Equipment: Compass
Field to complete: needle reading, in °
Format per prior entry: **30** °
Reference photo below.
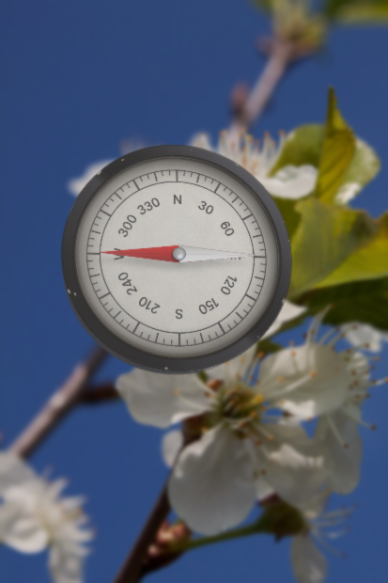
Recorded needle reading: **270** °
